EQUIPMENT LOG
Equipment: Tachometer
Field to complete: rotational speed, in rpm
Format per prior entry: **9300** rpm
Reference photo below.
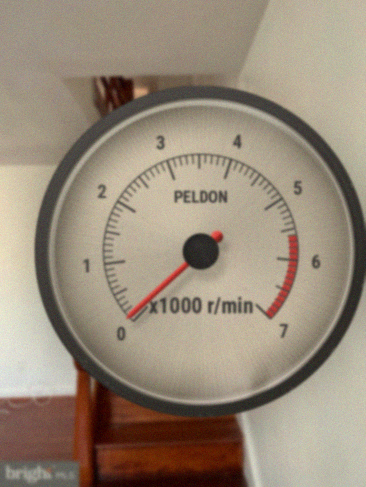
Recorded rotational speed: **100** rpm
